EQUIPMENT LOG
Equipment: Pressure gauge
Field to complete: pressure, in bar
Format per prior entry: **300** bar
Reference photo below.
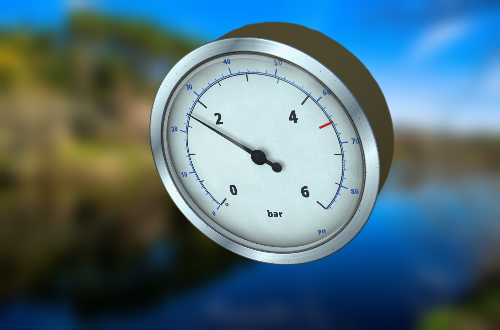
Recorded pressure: **1.75** bar
